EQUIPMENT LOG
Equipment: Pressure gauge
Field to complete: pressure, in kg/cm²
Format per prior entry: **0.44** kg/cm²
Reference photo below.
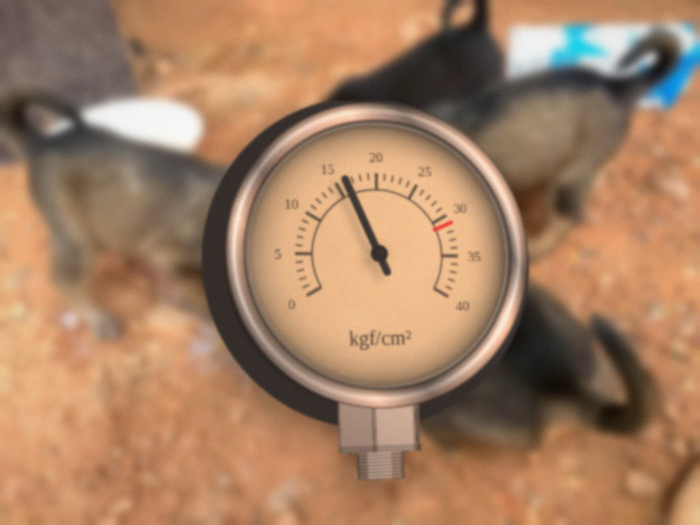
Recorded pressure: **16** kg/cm²
